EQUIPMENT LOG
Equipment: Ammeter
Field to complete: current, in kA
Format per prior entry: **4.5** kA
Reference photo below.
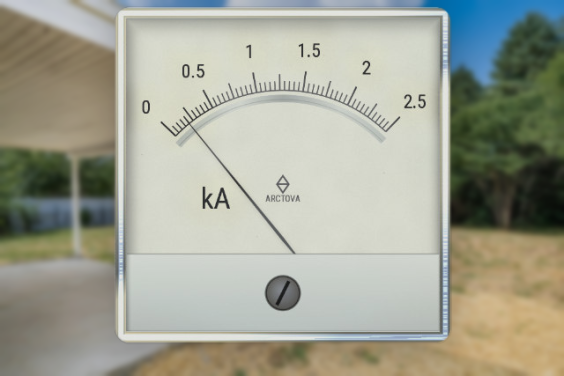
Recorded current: **0.2** kA
